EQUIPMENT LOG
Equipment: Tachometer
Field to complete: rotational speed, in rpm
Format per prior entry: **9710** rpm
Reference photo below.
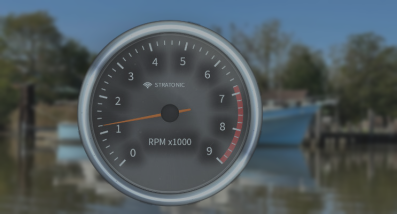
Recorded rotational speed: **1200** rpm
